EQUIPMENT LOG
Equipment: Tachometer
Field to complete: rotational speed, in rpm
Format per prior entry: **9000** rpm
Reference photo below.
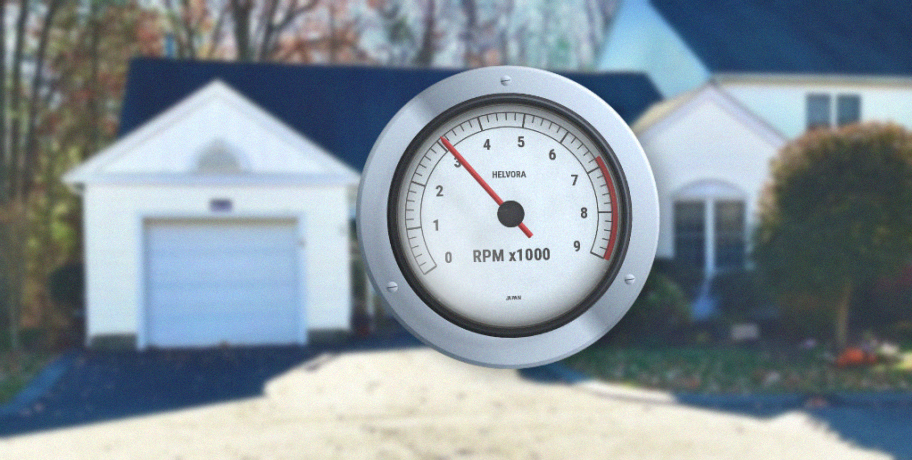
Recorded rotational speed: **3100** rpm
